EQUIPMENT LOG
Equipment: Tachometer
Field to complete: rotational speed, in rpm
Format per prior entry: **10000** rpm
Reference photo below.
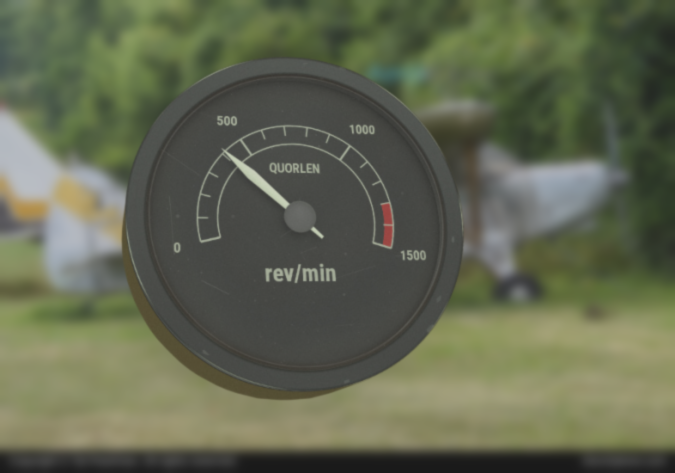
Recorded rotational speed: **400** rpm
